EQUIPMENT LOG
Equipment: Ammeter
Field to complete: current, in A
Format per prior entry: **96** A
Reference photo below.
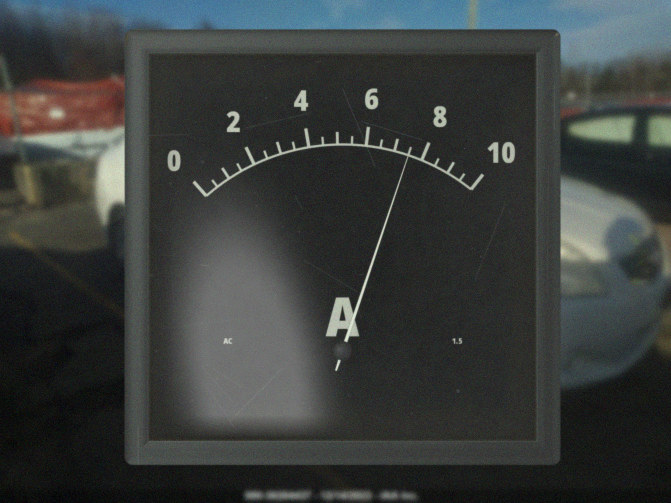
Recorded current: **7.5** A
